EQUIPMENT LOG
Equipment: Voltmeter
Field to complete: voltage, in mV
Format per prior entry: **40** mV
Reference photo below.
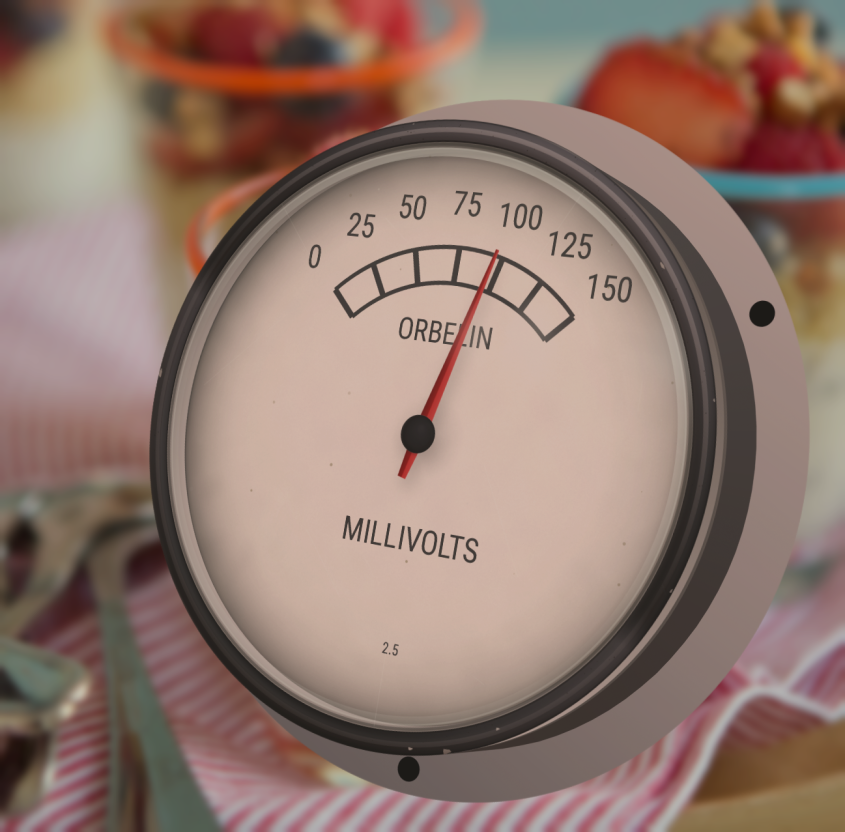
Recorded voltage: **100** mV
